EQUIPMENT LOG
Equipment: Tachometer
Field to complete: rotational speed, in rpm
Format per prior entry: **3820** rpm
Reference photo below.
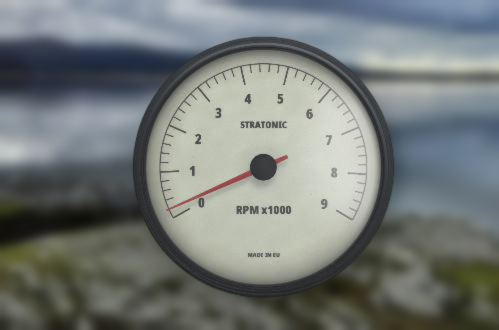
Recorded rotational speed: **200** rpm
